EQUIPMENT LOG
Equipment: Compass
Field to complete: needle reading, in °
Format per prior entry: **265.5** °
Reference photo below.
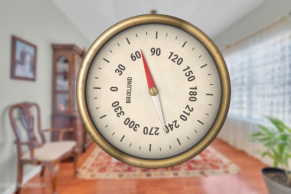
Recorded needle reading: **70** °
